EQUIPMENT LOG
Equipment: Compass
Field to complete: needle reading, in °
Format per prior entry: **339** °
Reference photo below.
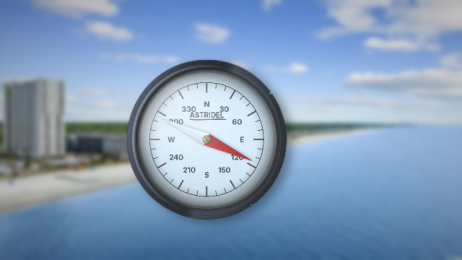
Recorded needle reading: **115** °
